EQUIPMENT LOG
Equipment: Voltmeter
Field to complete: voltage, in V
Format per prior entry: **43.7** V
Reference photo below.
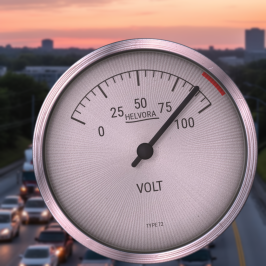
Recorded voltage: **87.5** V
